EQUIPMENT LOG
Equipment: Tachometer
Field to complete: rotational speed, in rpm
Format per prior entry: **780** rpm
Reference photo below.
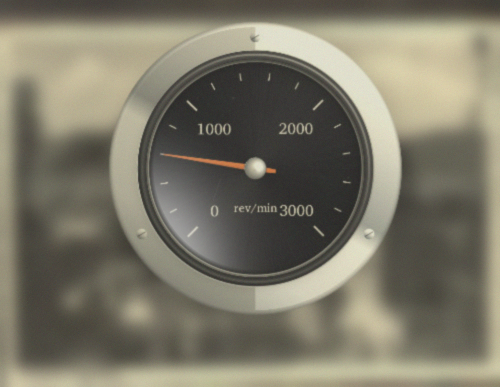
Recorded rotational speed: **600** rpm
